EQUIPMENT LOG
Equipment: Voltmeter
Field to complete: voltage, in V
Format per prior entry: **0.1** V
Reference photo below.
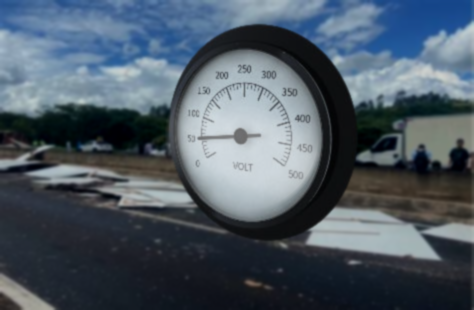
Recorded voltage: **50** V
